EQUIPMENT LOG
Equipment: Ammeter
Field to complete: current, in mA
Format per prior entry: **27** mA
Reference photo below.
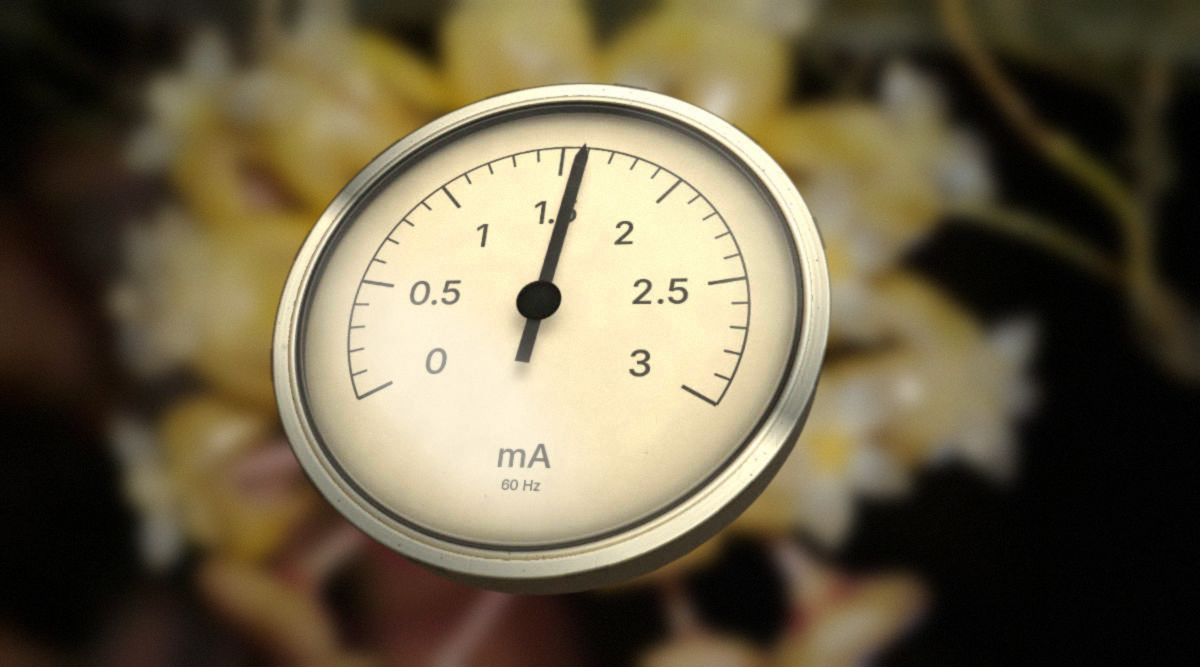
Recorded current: **1.6** mA
